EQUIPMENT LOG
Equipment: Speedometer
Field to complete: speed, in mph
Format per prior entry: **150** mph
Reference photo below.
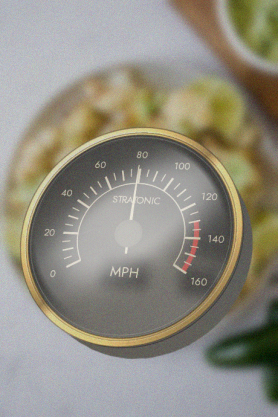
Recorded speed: **80** mph
